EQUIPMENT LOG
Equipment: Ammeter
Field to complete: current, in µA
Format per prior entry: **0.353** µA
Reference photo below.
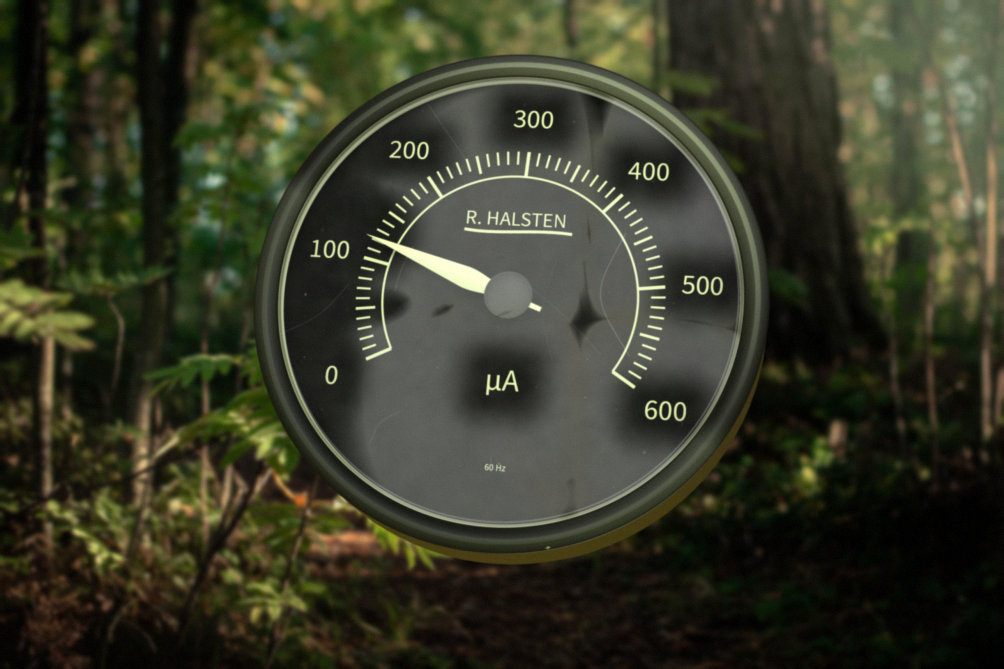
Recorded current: **120** µA
